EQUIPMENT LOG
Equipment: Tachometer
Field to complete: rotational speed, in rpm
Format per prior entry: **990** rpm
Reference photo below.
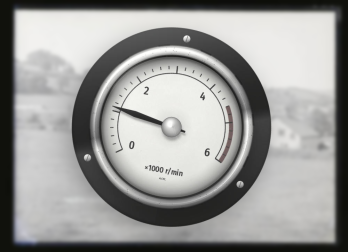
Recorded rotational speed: **1100** rpm
